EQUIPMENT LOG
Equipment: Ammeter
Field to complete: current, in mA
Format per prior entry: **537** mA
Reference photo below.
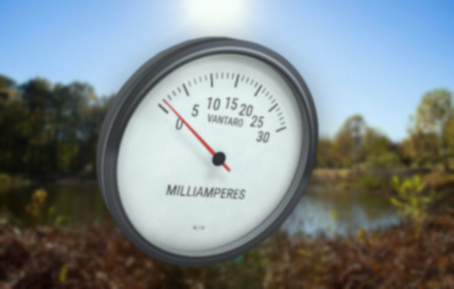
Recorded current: **1** mA
